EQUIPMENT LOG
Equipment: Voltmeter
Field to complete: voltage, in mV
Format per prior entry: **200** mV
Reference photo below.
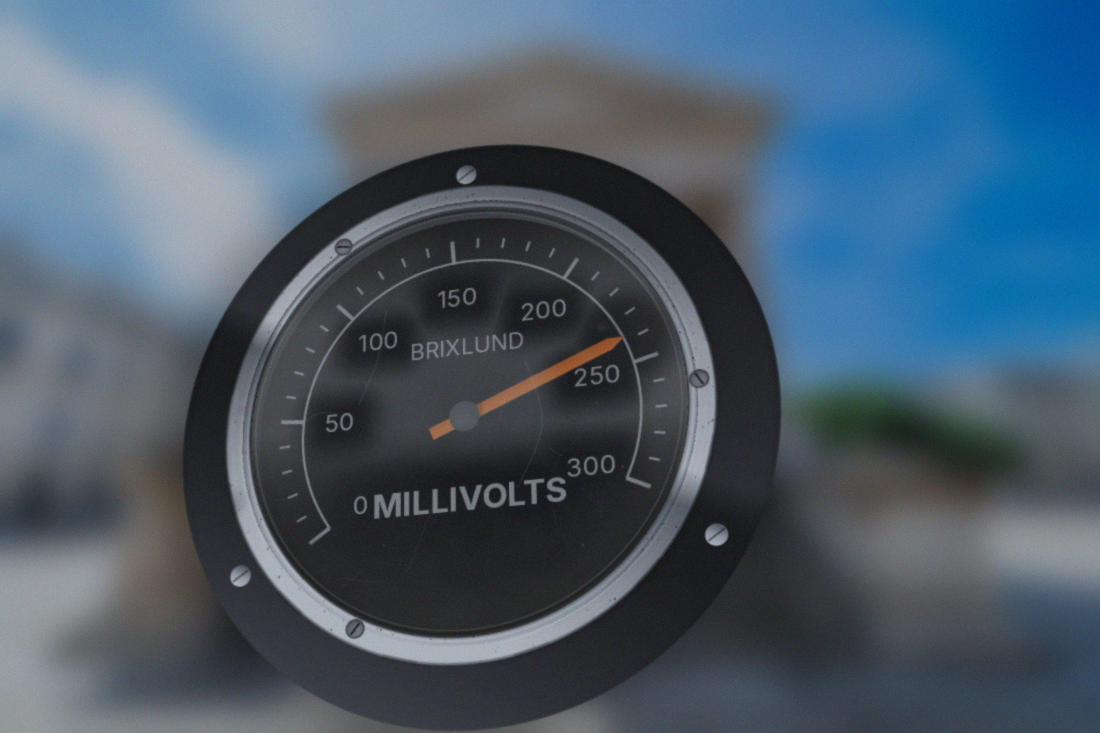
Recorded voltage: **240** mV
